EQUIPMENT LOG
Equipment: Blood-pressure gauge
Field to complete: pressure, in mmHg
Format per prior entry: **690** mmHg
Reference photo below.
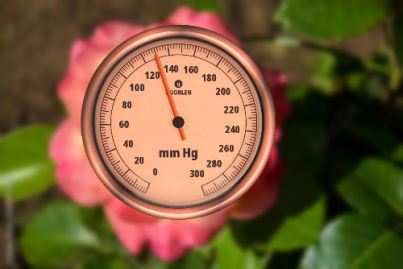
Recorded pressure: **130** mmHg
